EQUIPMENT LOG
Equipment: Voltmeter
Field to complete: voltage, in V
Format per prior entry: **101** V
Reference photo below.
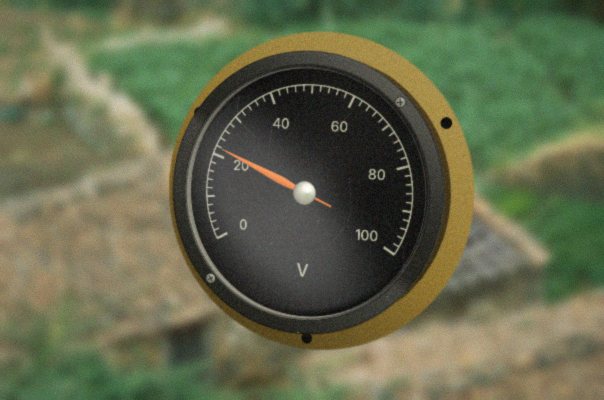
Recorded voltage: **22** V
